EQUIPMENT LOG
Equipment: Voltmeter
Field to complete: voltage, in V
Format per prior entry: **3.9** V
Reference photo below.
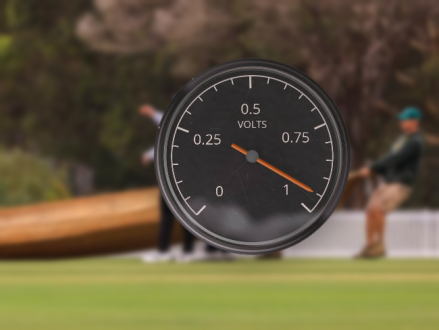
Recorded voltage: **0.95** V
